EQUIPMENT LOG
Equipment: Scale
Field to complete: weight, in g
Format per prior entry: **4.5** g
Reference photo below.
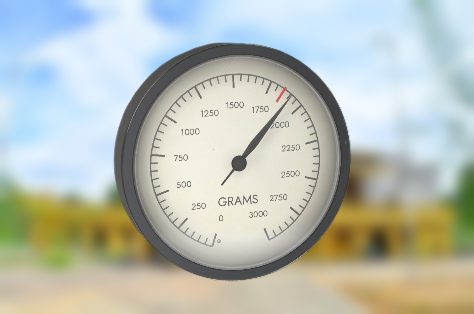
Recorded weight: **1900** g
